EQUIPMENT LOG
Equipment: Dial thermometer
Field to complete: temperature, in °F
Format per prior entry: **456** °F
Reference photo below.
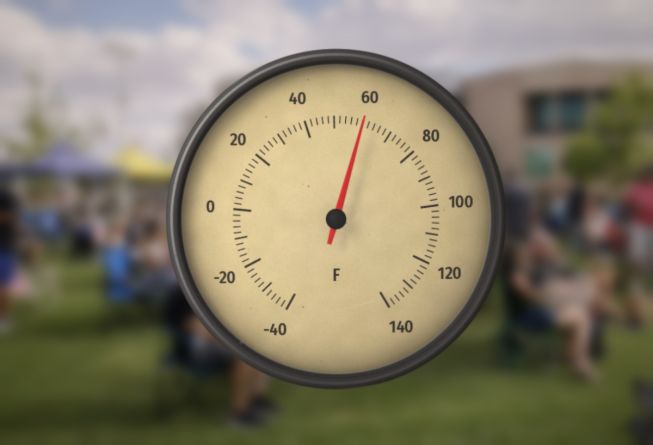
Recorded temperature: **60** °F
